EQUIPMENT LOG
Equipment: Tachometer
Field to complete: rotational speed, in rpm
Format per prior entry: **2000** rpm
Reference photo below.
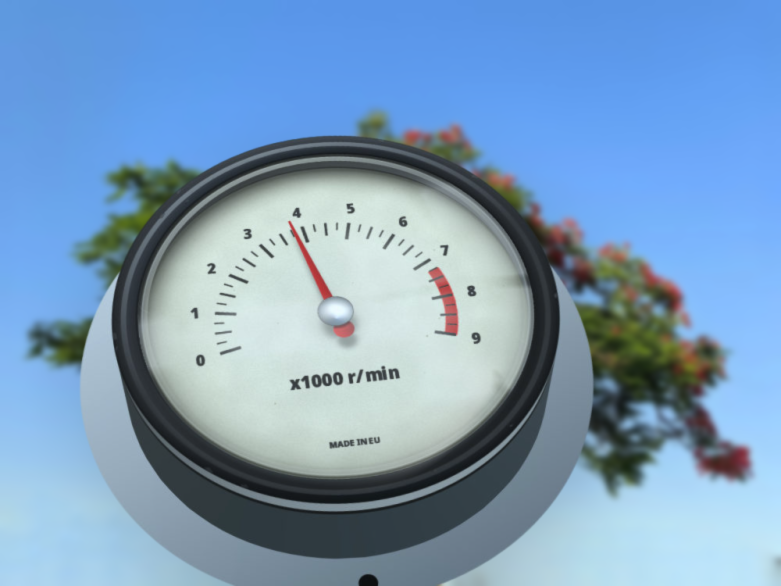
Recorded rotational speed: **3750** rpm
